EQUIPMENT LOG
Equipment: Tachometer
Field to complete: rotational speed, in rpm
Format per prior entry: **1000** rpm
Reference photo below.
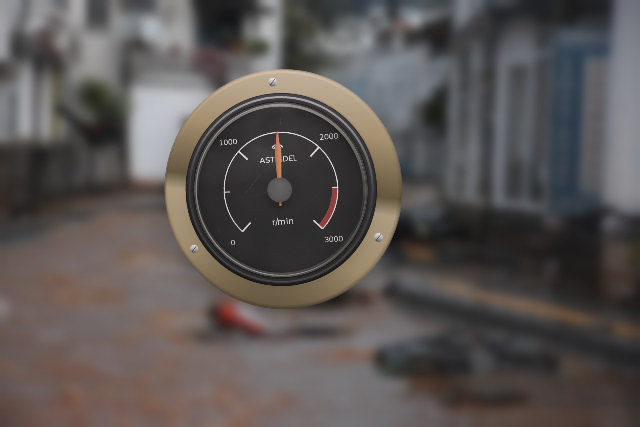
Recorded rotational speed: **1500** rpm
